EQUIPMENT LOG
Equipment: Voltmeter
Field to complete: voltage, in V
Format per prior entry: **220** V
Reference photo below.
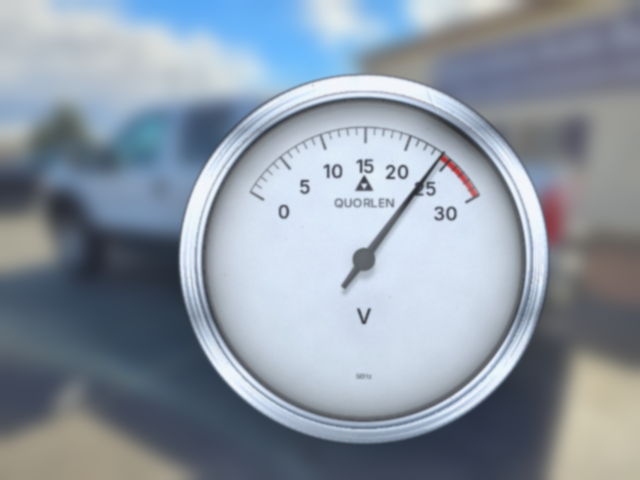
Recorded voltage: **24** V
